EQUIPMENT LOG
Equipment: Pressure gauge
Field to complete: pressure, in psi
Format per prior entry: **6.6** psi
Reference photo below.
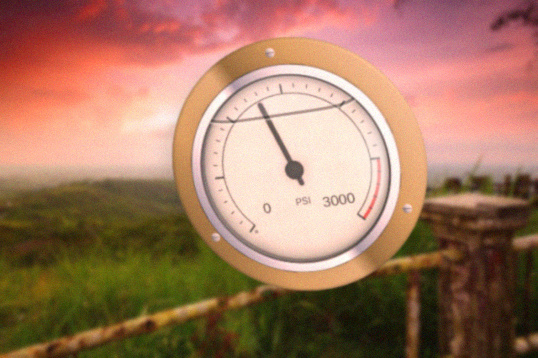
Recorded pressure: **1300** psi
